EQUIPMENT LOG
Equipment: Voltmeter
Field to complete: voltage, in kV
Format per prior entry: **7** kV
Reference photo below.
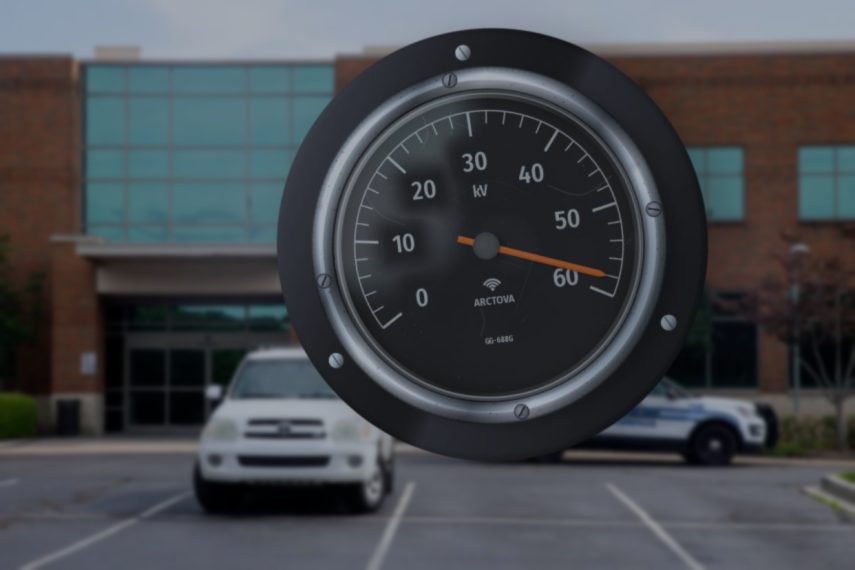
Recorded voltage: **58** kV
